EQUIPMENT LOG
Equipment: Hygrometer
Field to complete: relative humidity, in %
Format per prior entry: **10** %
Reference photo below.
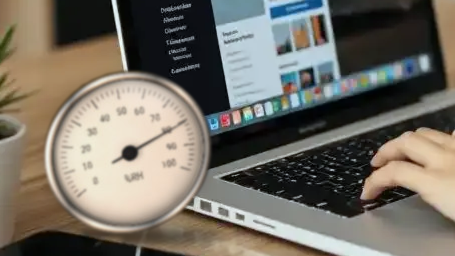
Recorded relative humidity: **80** %
